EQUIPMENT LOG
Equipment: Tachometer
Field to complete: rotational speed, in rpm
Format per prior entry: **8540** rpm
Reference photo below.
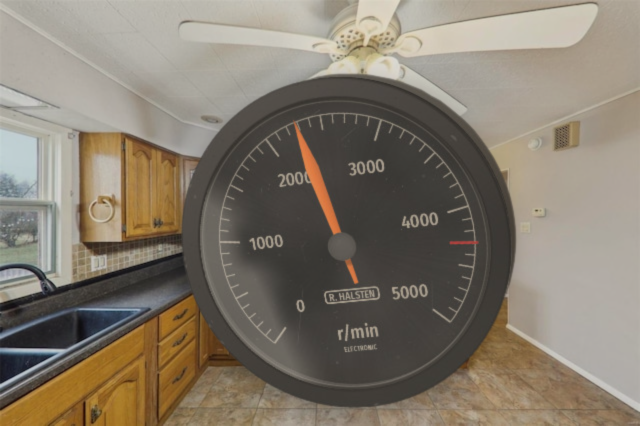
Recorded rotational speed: **2300** rpm
